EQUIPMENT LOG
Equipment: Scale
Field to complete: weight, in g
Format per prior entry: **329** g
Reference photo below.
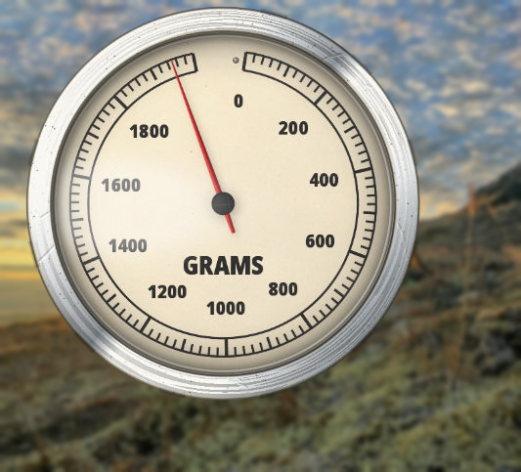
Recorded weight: **1950** g
